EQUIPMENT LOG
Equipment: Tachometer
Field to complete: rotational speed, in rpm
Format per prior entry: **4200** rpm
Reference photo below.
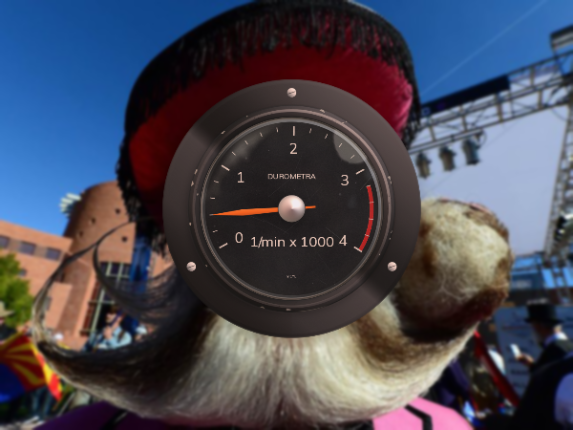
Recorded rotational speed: **400** rpm
